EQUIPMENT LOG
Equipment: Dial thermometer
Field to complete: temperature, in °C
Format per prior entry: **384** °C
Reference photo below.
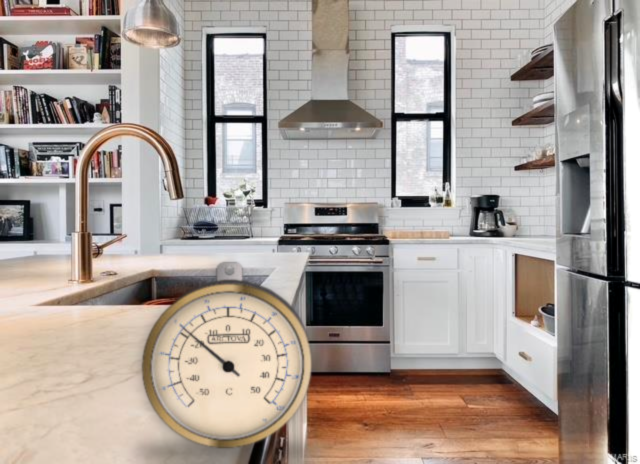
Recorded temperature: **-17.5** °C
